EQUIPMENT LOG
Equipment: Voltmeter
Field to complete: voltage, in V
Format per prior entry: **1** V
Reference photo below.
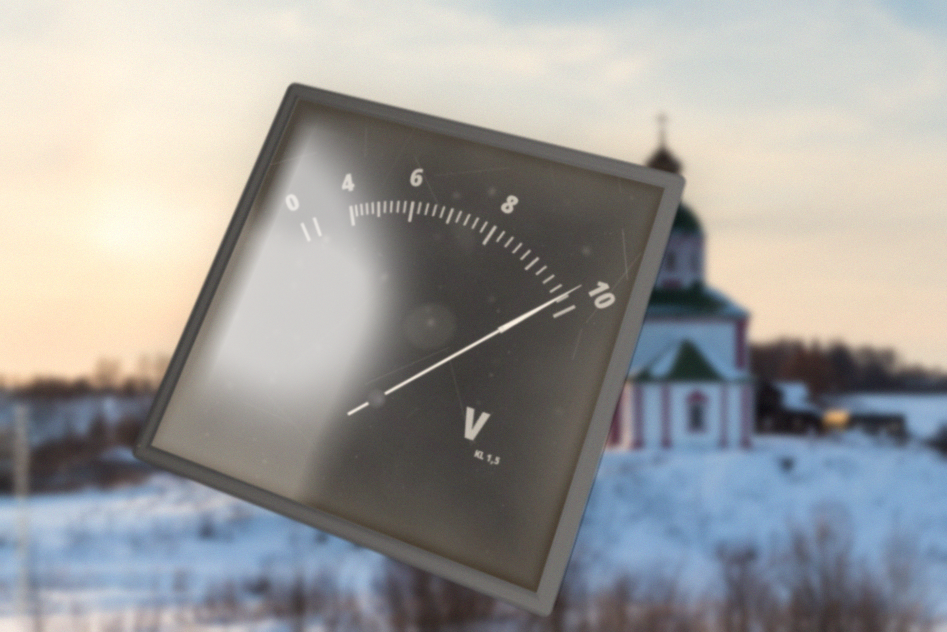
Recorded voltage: **9.8** V
